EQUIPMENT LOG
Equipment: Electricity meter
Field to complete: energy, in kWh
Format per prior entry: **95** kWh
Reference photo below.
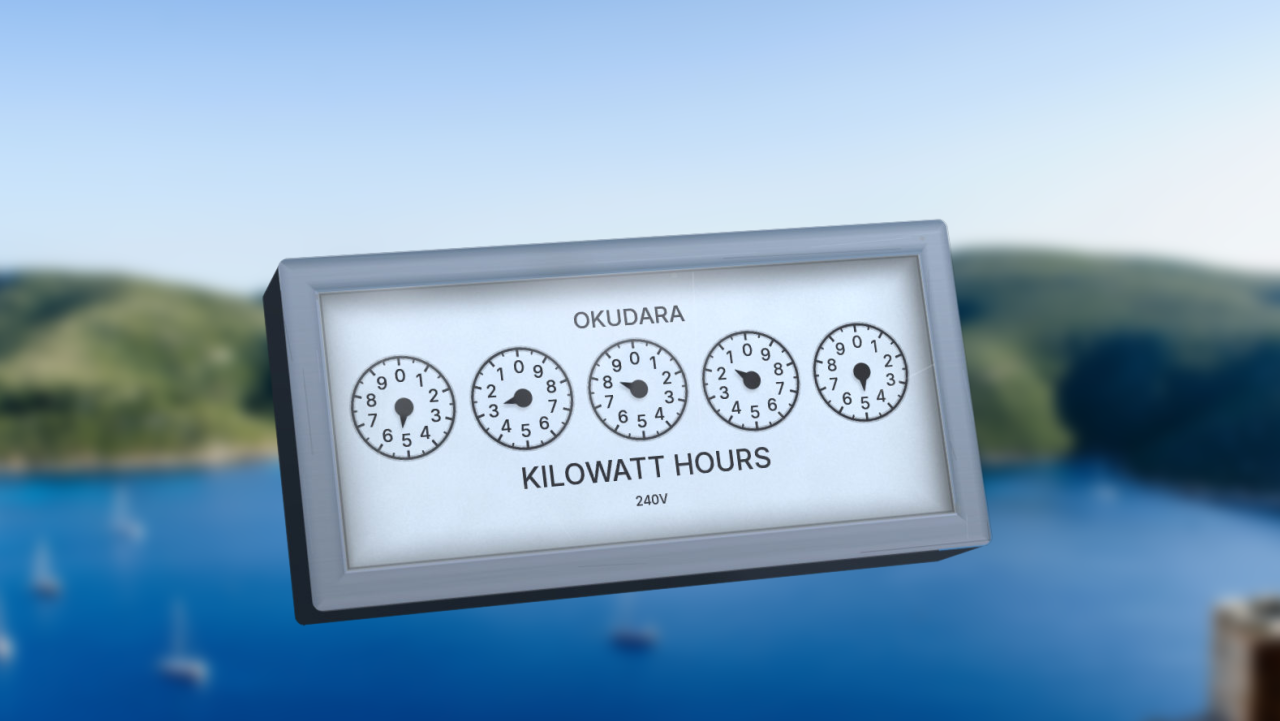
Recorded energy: **52815** kWh
